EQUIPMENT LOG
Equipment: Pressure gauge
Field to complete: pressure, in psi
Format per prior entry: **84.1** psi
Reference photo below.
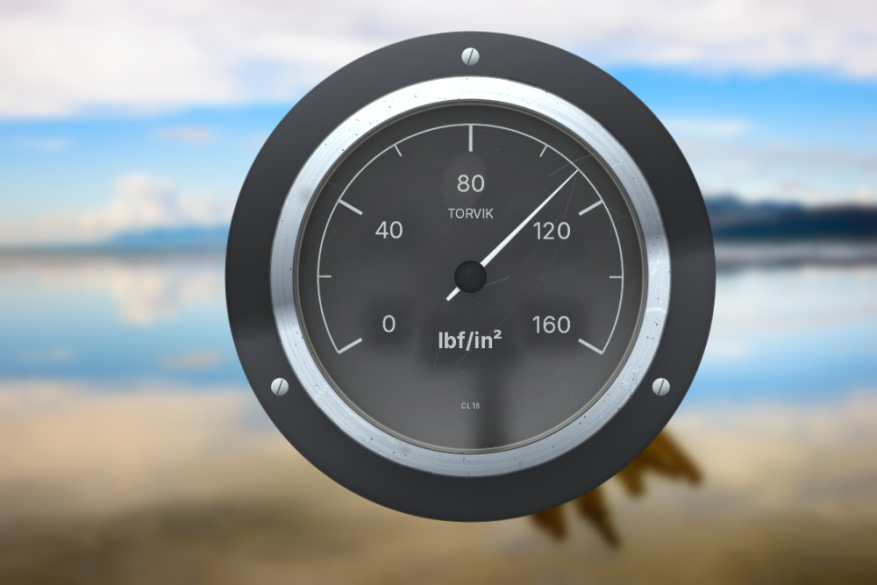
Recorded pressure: **110** psi
